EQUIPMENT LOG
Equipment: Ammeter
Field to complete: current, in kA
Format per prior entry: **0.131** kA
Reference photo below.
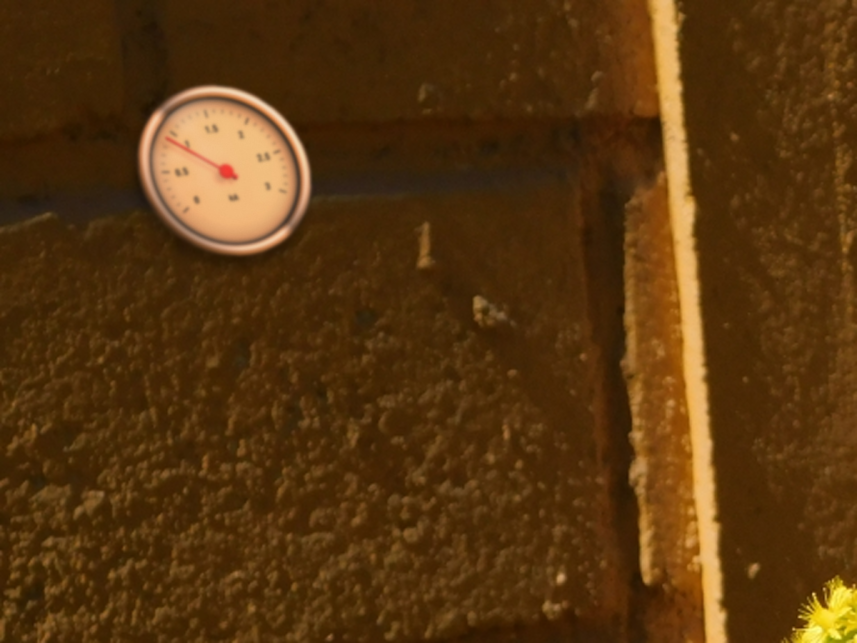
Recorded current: **0.9** kA
